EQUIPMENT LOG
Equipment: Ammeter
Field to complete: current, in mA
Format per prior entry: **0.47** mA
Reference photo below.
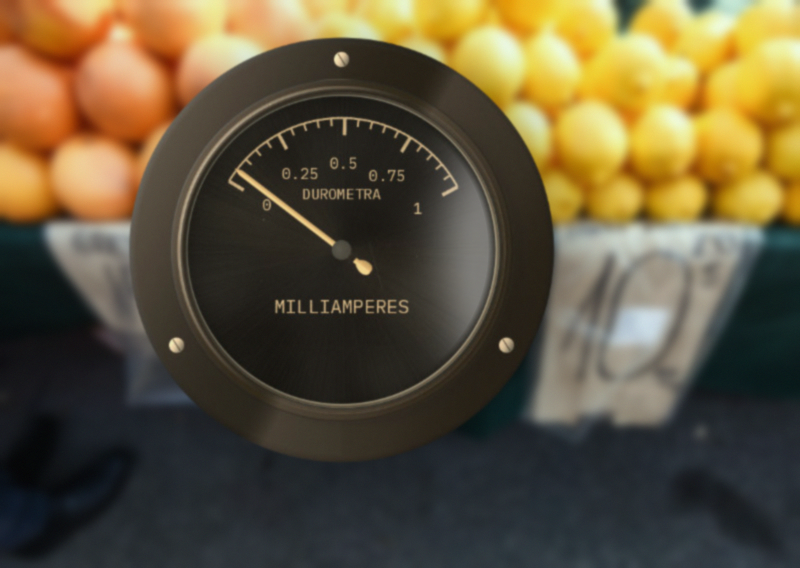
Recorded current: **0.05** mA
